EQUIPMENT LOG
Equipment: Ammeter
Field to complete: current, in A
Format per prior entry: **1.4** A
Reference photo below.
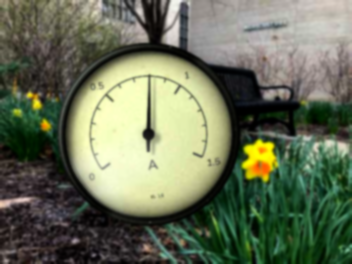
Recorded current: **0.8** A
